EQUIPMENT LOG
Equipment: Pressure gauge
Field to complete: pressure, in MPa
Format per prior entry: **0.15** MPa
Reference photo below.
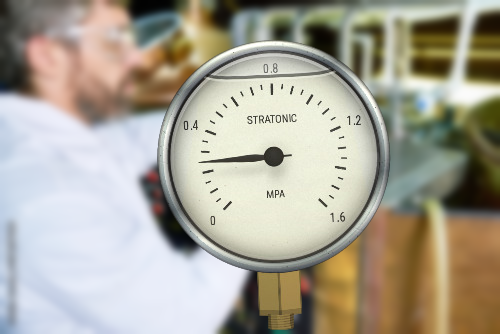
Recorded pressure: **0.25** MPa
